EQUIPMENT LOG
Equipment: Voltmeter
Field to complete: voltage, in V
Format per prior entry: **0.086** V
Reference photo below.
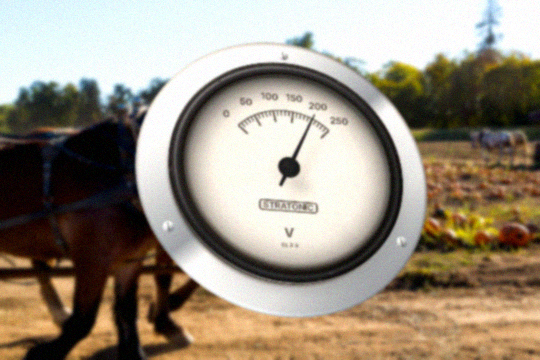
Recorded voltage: **200** V
